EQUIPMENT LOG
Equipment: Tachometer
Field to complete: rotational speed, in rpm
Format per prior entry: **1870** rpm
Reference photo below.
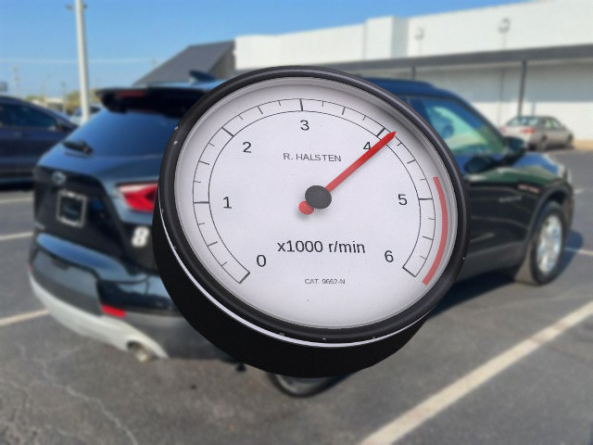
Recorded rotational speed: **4125** rpm
